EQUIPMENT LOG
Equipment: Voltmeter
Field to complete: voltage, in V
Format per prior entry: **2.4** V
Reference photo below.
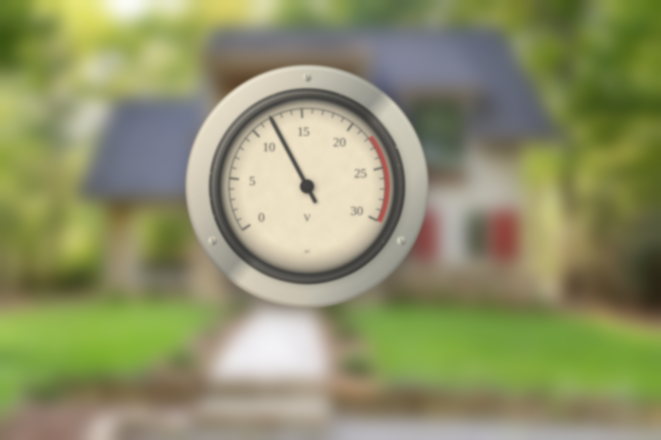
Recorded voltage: **12** V
